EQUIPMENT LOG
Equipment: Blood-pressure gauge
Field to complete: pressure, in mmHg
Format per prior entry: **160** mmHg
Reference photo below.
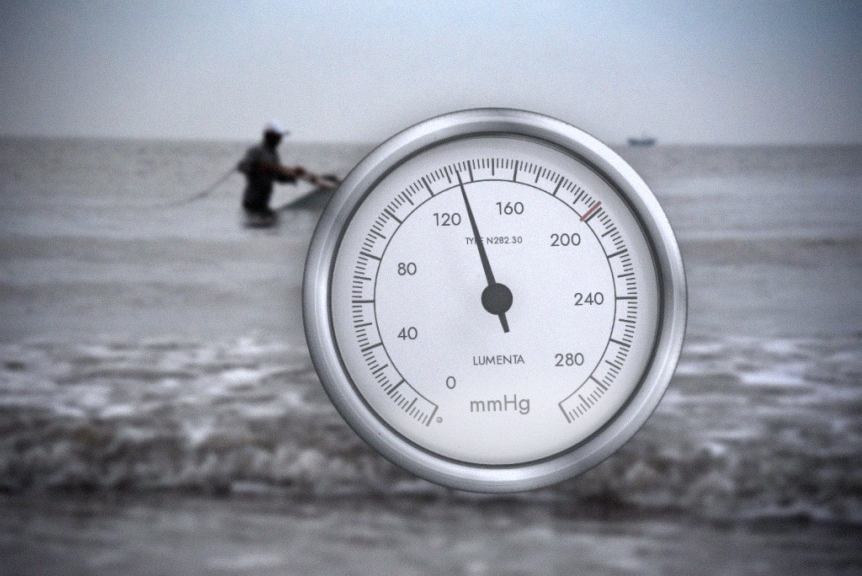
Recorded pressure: **134** mmHg
